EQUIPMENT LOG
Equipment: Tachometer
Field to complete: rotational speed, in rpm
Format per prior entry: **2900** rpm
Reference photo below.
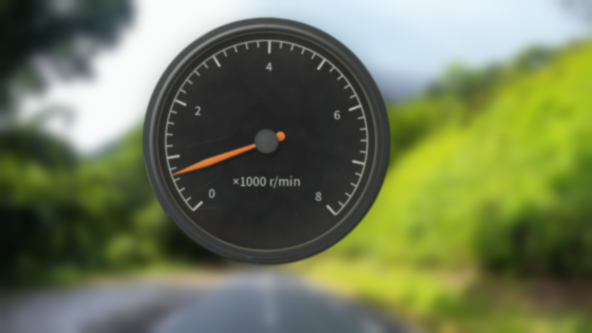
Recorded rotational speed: **700** rpm
